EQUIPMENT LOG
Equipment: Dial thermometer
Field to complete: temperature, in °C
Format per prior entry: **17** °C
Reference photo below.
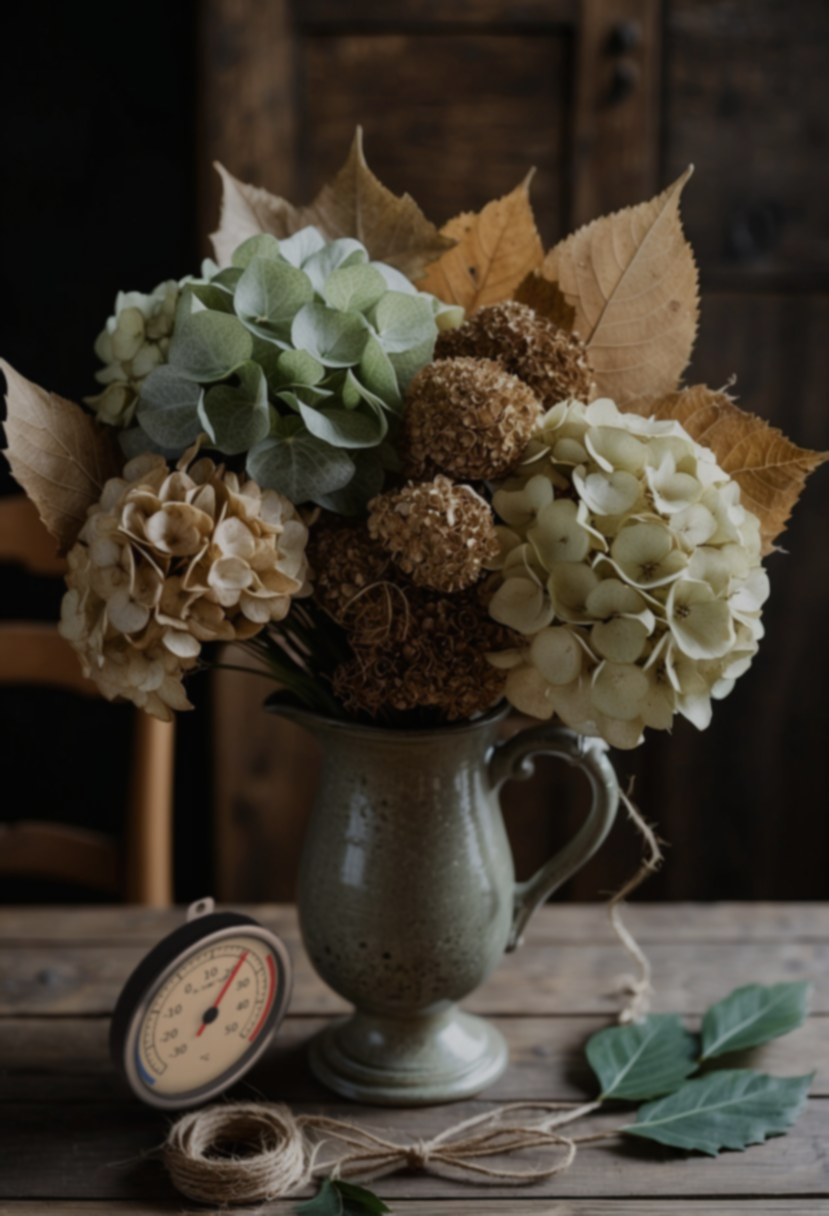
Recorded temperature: **20** °C
